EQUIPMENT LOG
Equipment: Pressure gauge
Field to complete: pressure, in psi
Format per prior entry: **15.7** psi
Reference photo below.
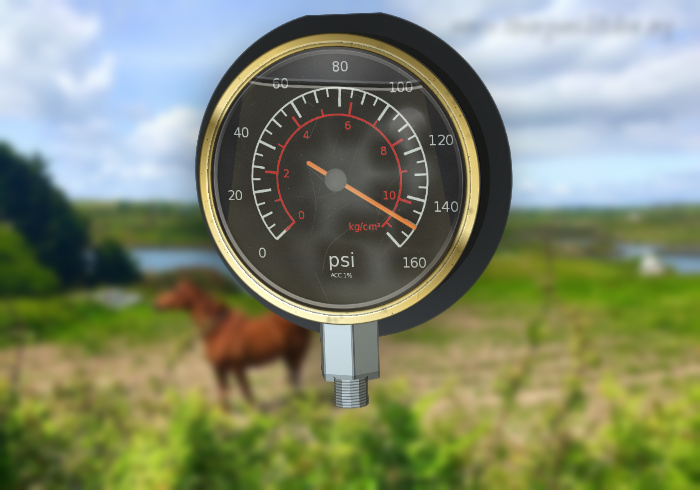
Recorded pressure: **150** psi
